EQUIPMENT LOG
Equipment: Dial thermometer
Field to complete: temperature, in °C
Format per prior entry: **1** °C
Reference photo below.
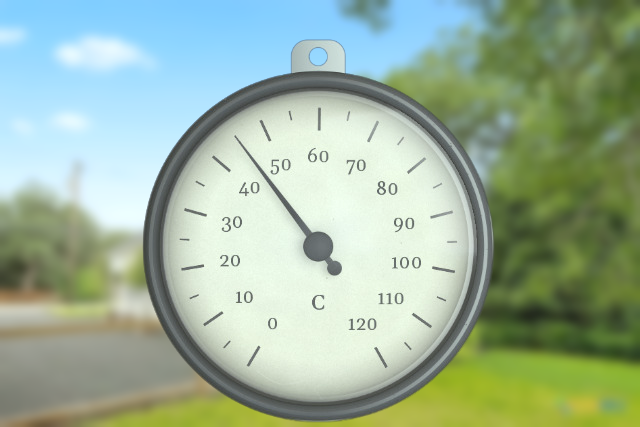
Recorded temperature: **45** °C
